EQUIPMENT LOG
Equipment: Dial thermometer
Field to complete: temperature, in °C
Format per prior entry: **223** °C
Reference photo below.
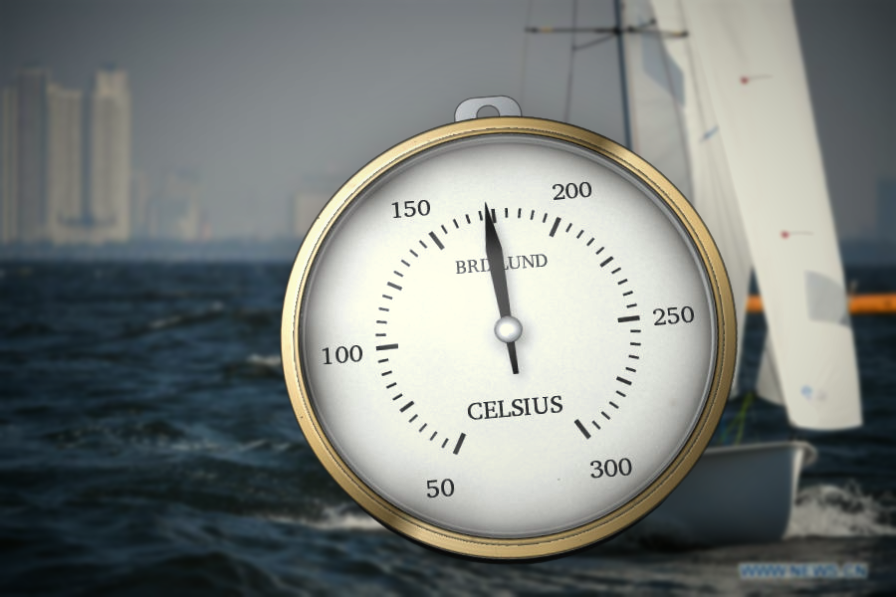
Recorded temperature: **172.5** °C
